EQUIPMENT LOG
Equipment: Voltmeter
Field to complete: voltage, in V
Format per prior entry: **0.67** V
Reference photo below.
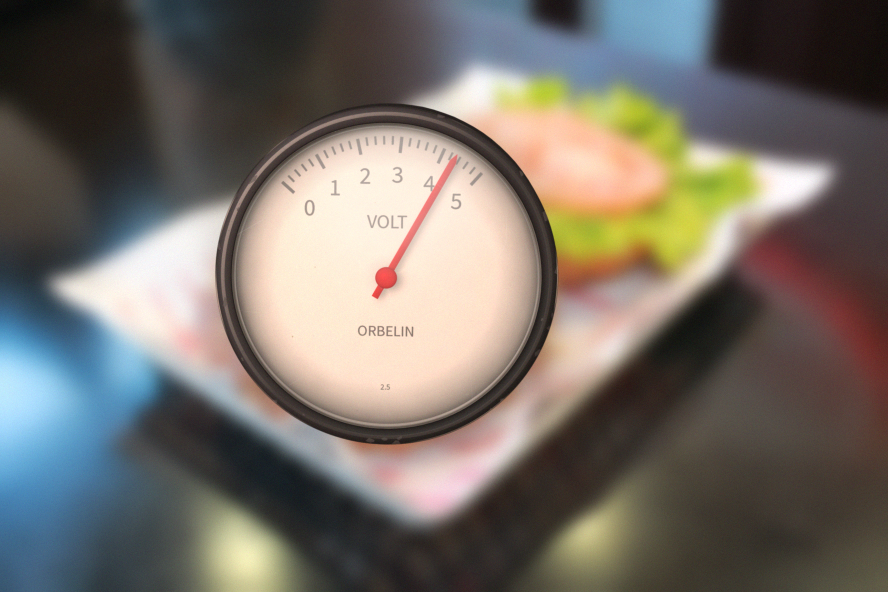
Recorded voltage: **4.3** V
